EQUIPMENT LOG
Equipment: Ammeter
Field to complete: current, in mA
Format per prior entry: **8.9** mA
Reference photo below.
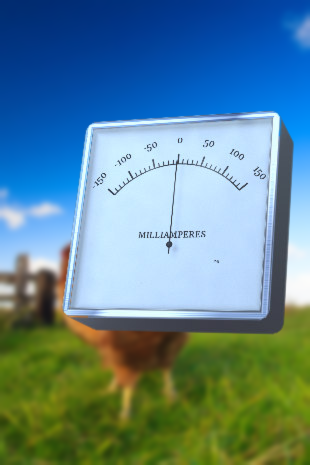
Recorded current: **0** mA
